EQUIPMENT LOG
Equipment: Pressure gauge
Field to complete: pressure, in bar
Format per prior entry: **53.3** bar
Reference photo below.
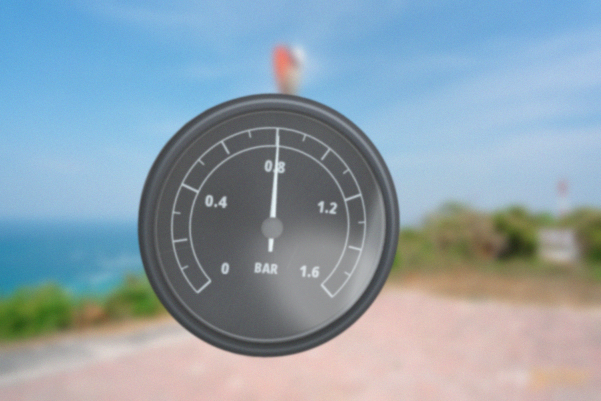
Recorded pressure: **0.8** bar
